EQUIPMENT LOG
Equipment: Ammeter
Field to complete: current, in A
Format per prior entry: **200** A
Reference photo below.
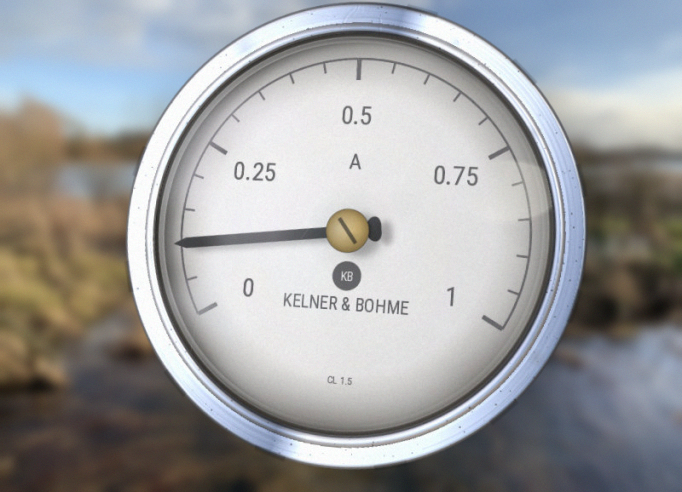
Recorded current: **0.1** A
